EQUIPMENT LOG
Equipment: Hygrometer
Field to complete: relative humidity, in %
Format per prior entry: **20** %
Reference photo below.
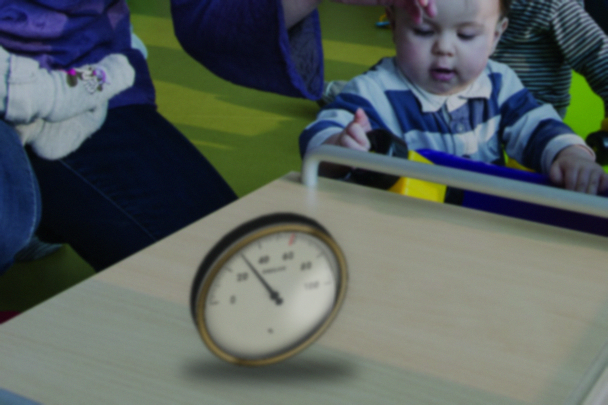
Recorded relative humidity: **30** %
